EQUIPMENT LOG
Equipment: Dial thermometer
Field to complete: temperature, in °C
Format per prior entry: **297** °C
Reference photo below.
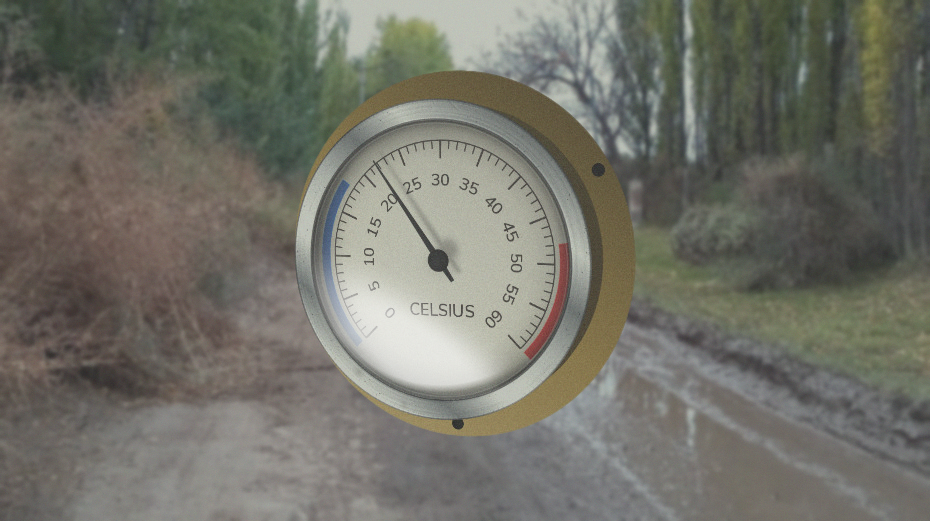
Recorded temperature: **22** °C
